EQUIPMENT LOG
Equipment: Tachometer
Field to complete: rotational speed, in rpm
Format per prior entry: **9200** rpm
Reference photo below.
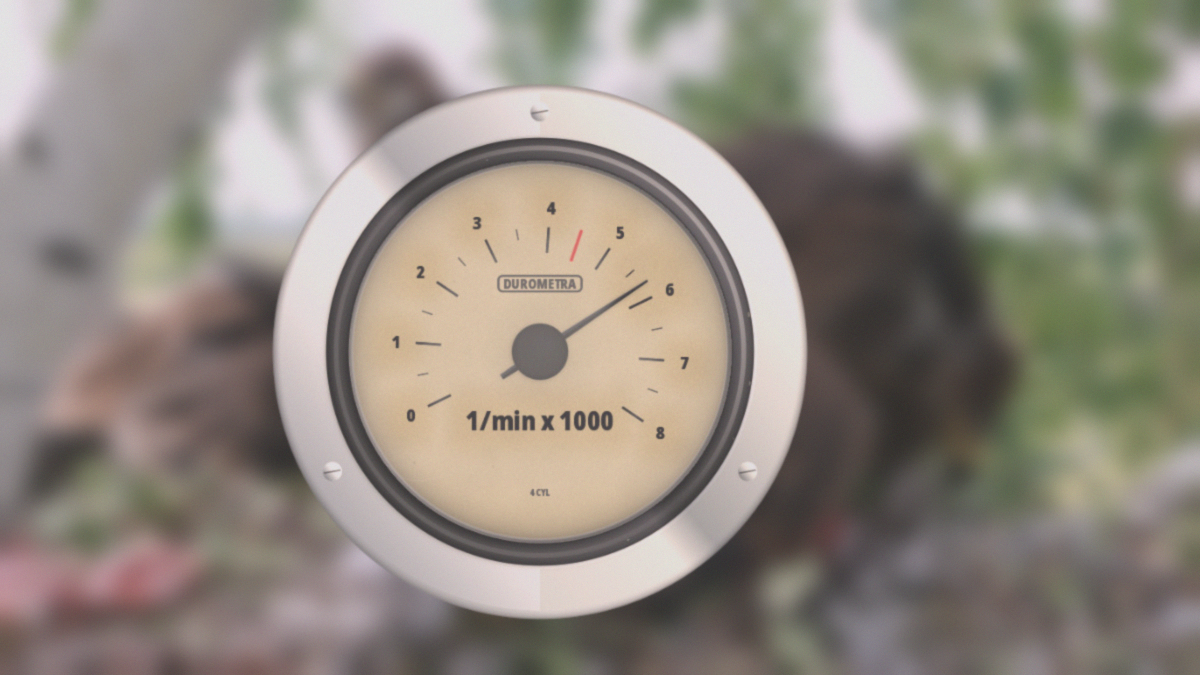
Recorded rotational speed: **5750** rpm
